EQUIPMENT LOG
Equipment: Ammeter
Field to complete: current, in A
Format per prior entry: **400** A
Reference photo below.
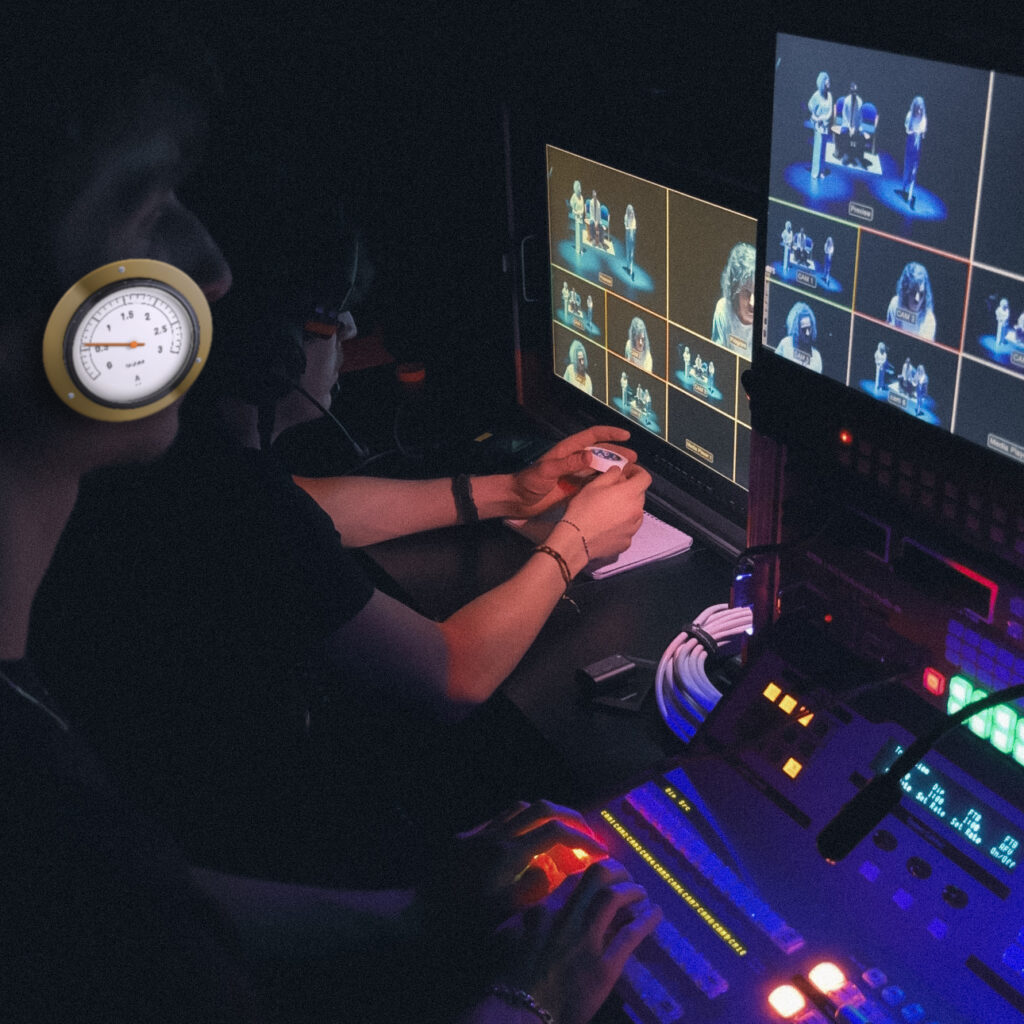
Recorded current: **0.6** A
